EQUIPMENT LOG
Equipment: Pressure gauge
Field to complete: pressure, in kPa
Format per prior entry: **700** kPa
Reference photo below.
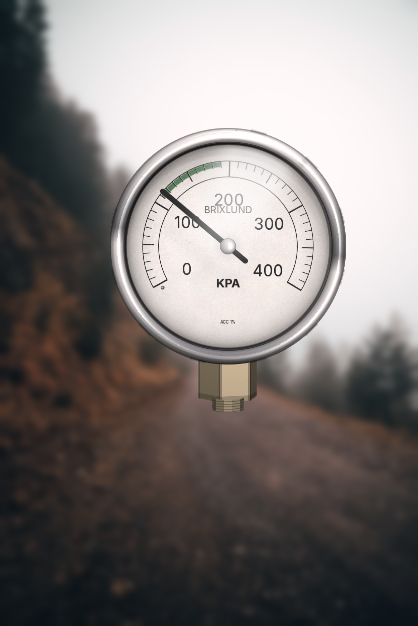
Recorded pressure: **115** kPa
